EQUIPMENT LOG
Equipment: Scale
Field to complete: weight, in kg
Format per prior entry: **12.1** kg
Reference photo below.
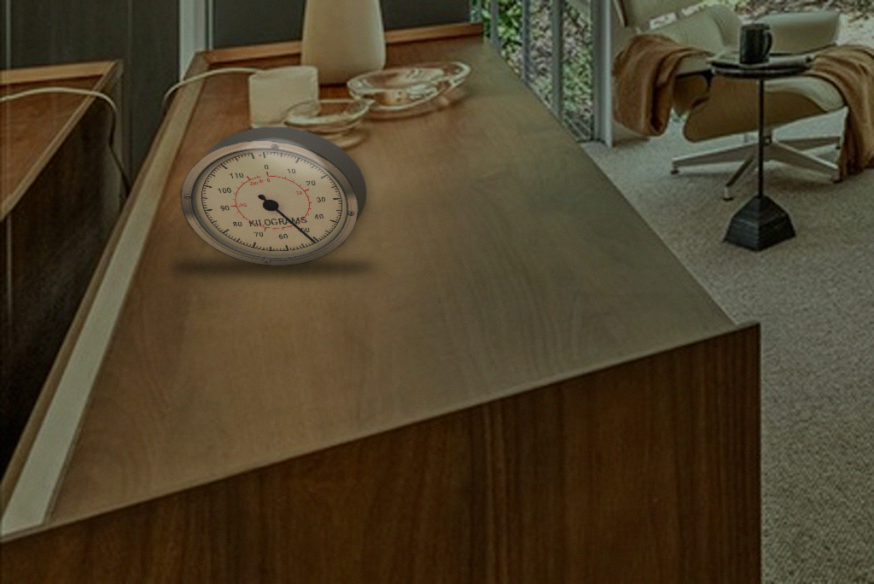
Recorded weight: **50** kg
